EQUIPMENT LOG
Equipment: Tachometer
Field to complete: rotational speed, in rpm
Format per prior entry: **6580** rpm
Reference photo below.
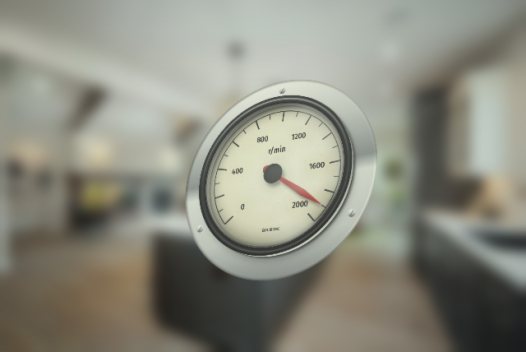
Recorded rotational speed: **1900** rpm
